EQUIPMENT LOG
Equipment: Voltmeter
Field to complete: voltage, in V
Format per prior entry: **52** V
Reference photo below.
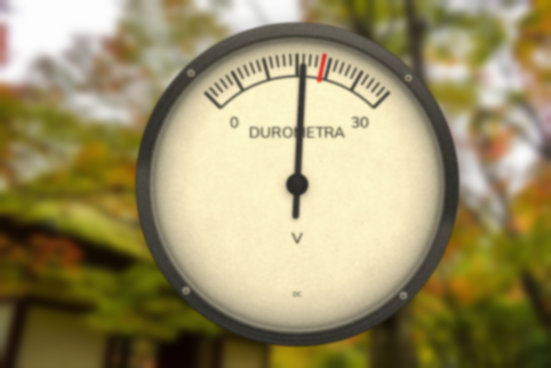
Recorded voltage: **16** V
